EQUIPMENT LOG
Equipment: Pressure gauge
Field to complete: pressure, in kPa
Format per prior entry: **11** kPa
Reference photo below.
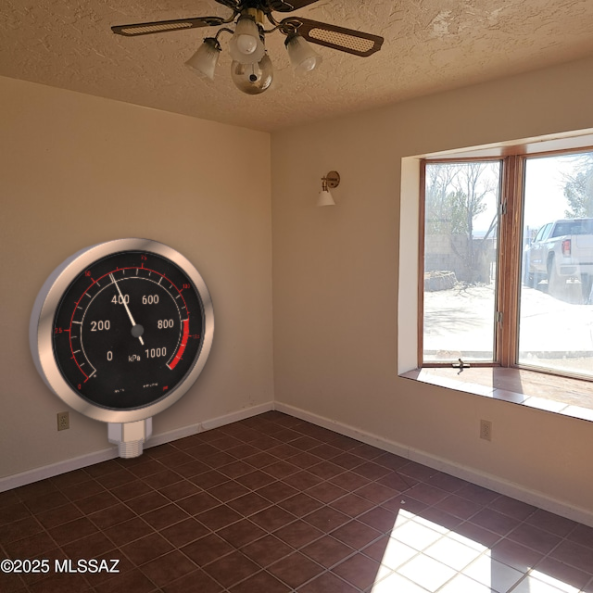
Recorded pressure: **400** kPa
